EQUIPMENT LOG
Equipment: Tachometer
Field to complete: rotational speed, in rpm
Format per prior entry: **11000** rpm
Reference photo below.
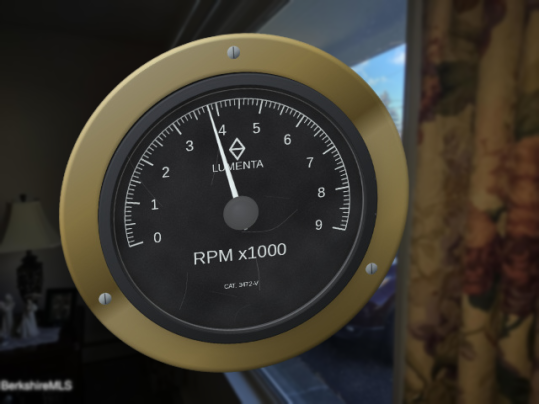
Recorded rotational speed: **3800** rpm
